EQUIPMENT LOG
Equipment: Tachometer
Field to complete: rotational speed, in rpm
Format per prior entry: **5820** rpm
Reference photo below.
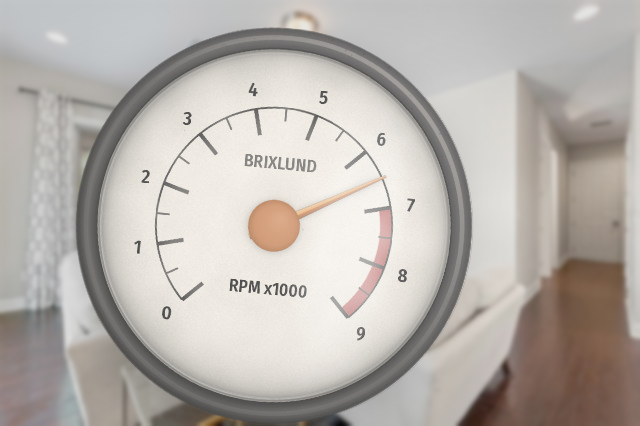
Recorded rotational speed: **6500** rpm
